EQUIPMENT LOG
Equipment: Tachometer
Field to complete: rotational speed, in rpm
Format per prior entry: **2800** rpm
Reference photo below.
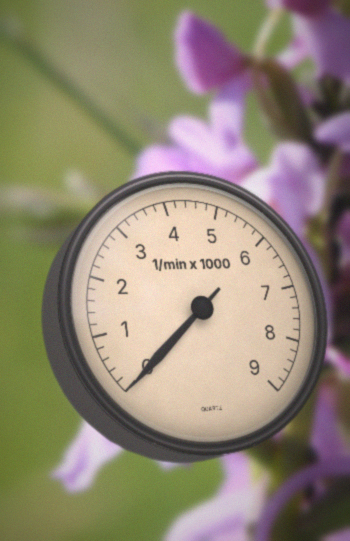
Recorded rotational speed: **0** rpm
